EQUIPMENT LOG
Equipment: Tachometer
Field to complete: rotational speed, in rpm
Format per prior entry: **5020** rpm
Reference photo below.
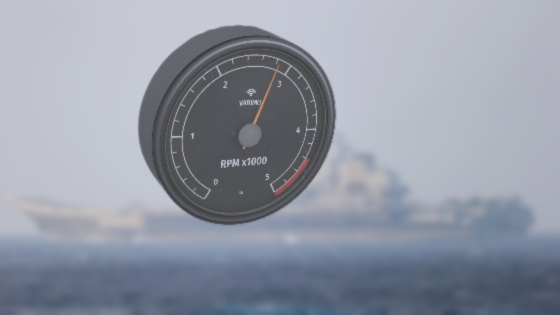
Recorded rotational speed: **2800** rpm
